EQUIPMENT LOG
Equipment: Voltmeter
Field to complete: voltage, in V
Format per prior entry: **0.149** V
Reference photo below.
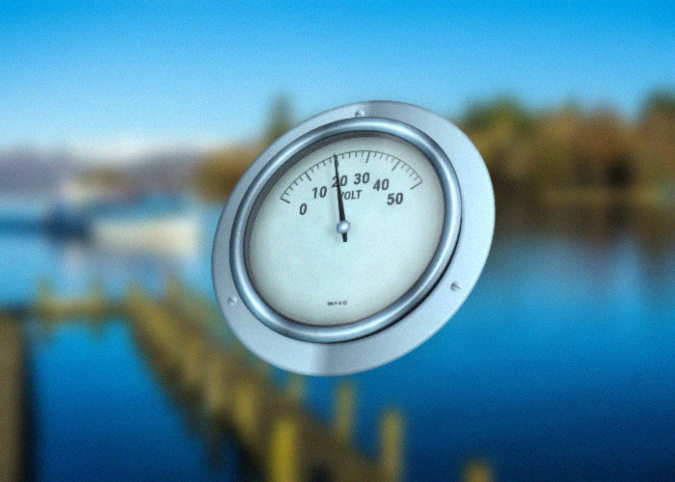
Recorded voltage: **20** V
